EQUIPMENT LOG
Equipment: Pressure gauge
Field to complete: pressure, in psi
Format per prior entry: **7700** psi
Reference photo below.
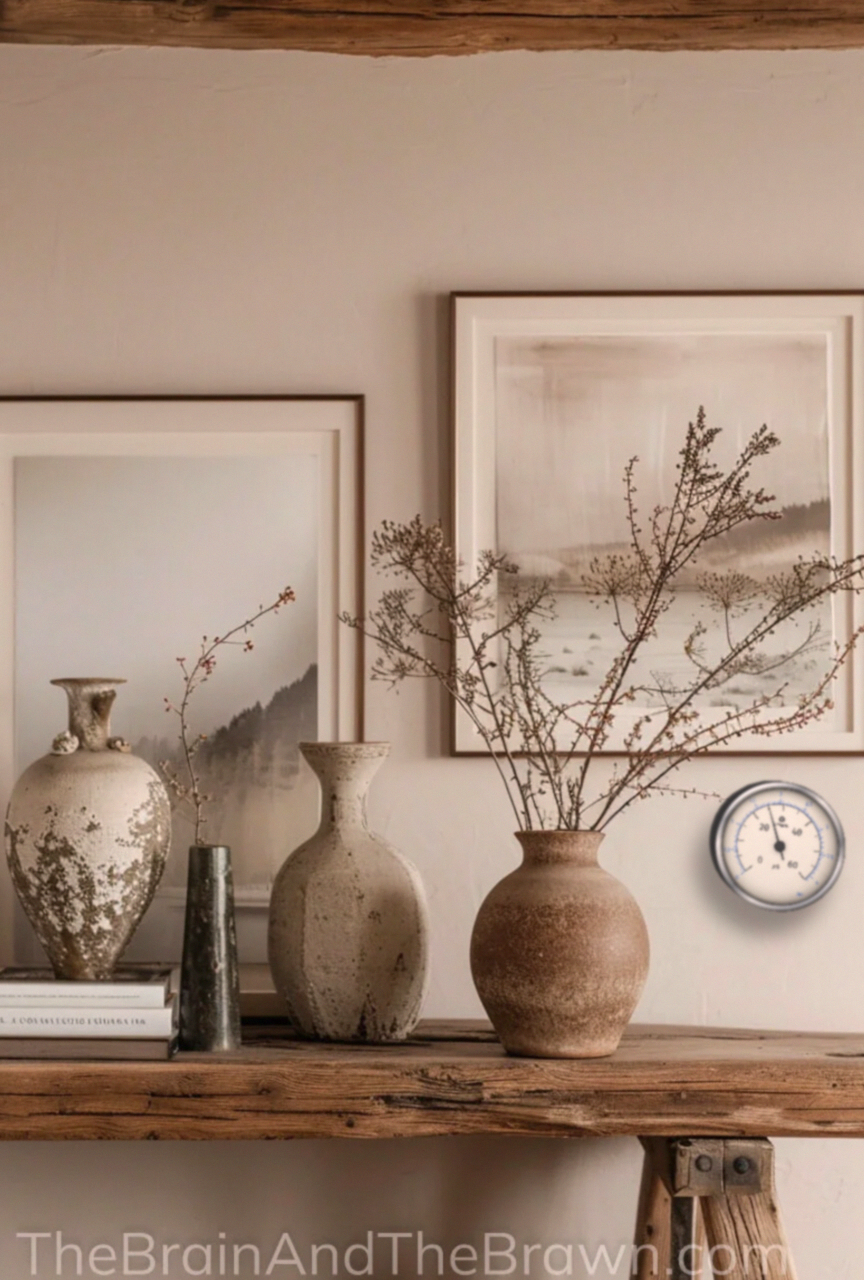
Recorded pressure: **25** psi
